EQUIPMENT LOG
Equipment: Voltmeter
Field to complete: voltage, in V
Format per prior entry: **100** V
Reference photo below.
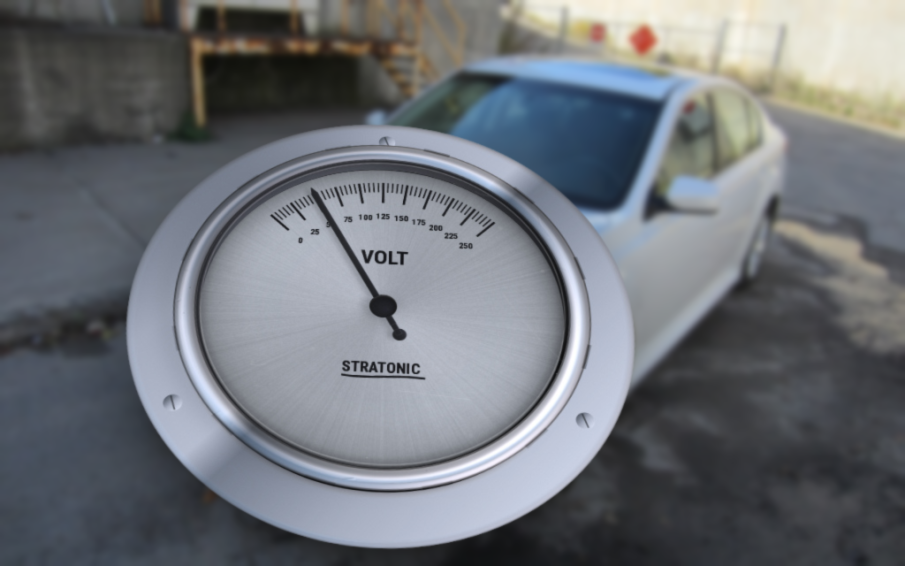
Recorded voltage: **50** V
